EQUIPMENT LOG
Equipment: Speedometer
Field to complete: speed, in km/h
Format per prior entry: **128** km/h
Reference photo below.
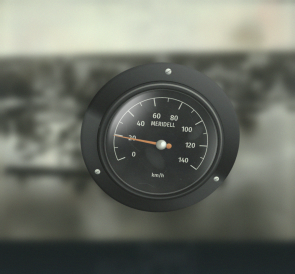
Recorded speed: **20** km/h
